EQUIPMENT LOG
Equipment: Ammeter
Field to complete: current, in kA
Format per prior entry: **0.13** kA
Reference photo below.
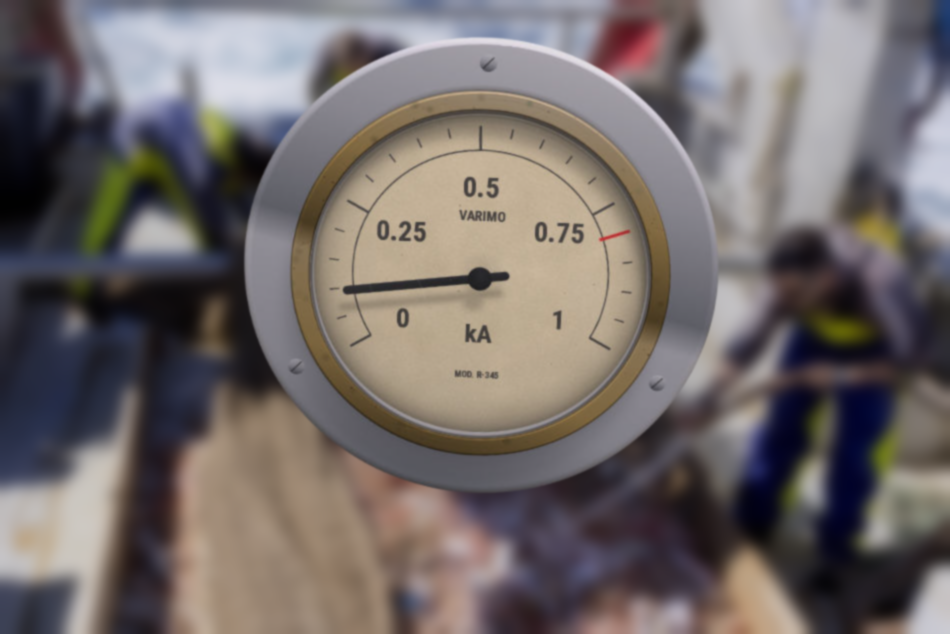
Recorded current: **0.1** kA
